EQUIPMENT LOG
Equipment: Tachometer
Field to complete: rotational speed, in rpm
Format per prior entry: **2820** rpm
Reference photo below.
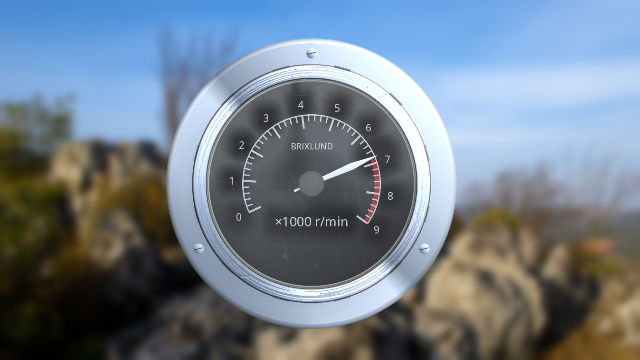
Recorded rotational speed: **6800** rpm
